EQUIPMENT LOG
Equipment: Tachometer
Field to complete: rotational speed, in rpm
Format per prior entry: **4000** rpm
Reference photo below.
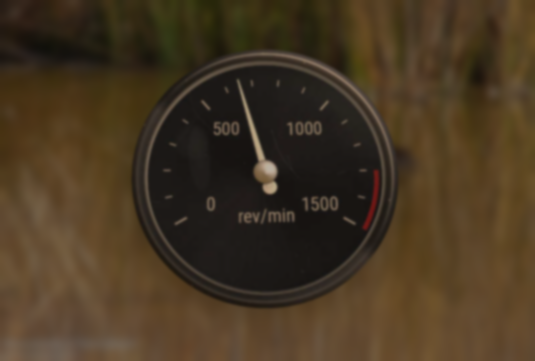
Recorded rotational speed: **650** rpm
